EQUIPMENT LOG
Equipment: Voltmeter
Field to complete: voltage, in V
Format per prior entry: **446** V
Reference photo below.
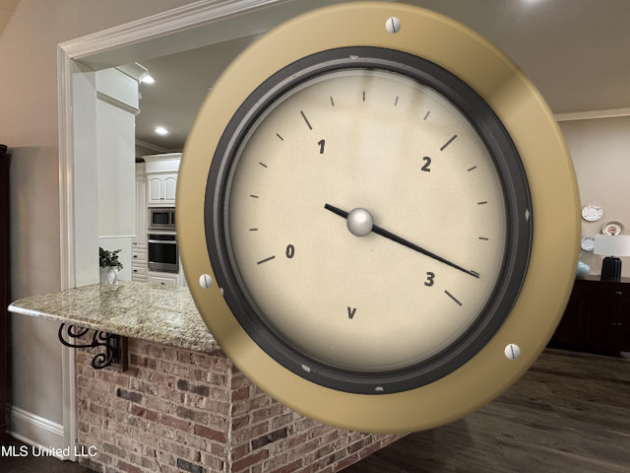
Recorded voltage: **2.8** V
